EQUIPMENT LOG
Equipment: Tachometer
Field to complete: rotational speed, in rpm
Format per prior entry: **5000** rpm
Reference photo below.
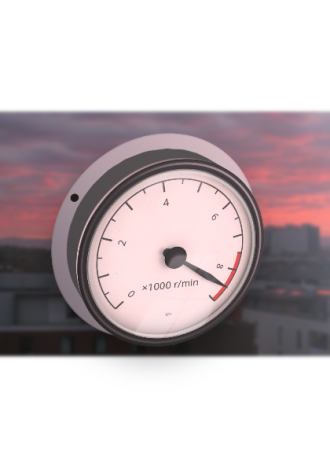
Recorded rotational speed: **8500** rpm
